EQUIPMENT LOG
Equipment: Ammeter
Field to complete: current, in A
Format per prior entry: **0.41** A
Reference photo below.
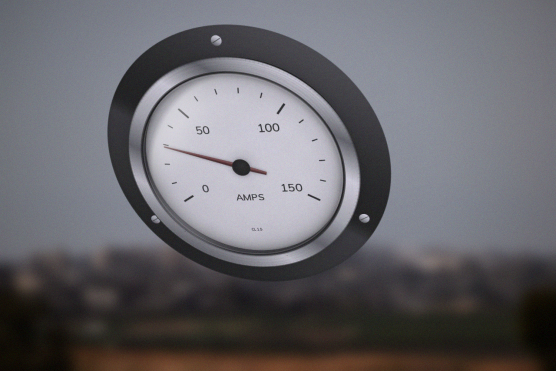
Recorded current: **30** A
